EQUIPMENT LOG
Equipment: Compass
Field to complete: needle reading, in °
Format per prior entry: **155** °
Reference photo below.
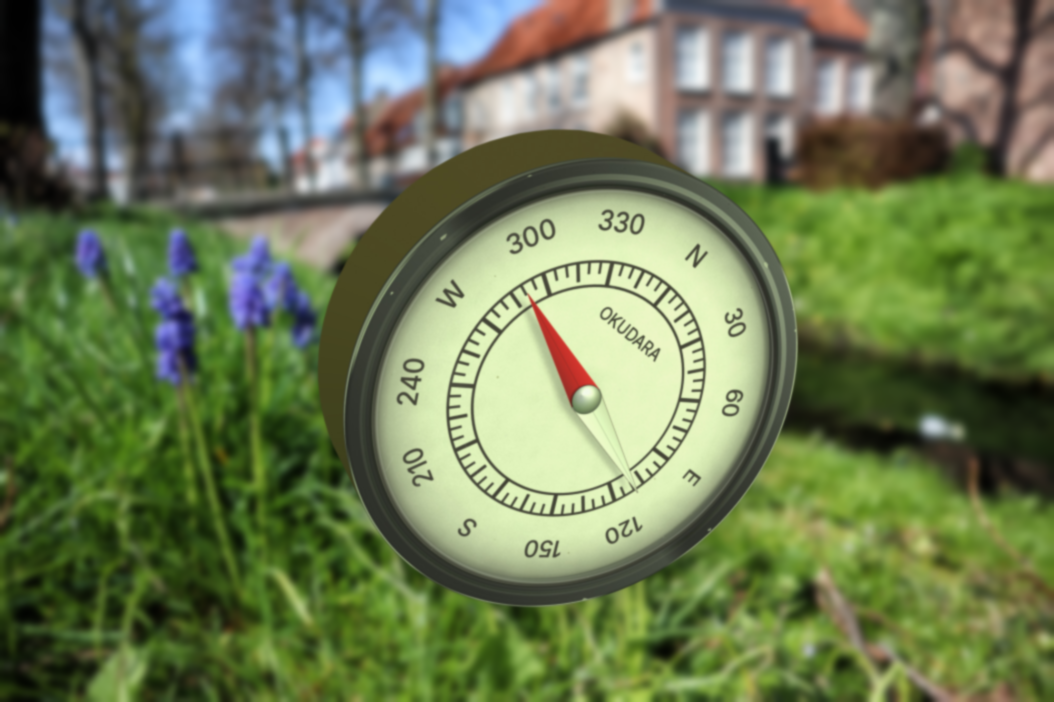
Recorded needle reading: **290** °
